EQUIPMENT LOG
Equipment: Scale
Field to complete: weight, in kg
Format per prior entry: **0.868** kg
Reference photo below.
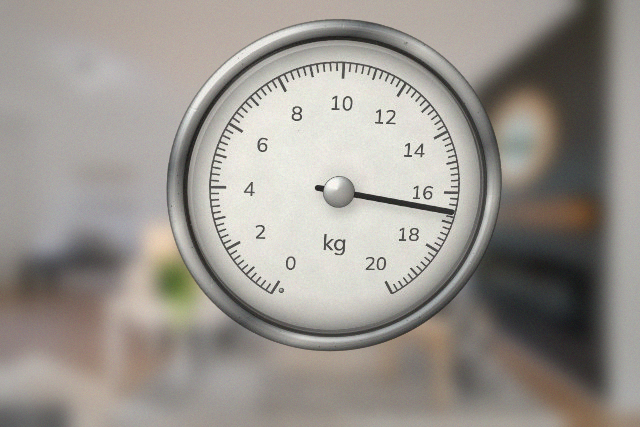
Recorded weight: **16.6** kg
